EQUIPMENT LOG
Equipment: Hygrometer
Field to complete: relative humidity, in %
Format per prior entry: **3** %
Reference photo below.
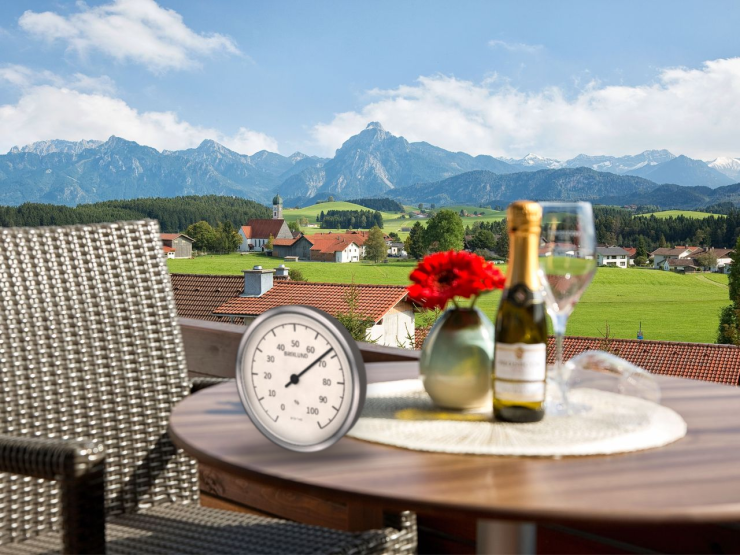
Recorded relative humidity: **67.5** %
